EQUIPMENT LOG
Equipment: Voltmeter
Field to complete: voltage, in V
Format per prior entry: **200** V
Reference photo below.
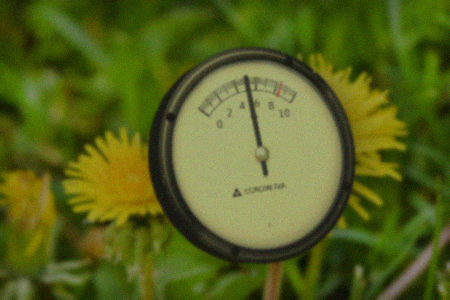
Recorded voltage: **5** V
